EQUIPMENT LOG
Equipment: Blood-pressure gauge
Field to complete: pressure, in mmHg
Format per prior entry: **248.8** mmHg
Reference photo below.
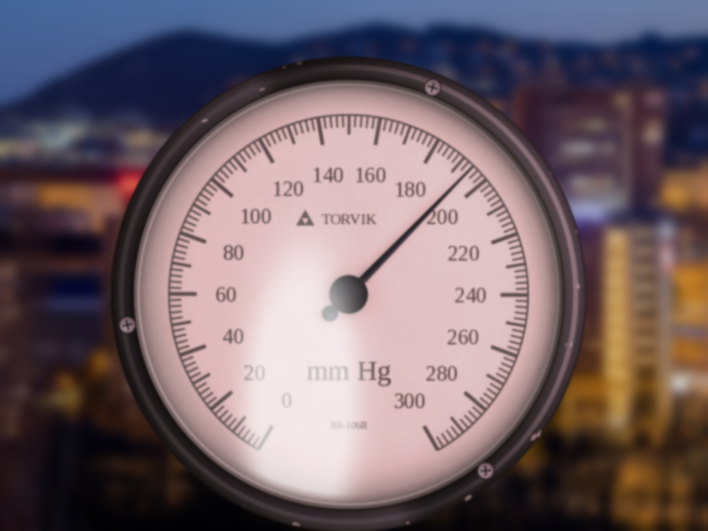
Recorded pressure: **194** mmHg
